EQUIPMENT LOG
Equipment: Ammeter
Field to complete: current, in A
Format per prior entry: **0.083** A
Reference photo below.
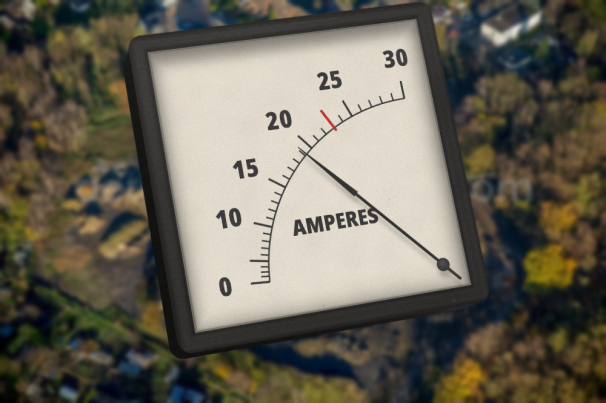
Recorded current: **19** A
